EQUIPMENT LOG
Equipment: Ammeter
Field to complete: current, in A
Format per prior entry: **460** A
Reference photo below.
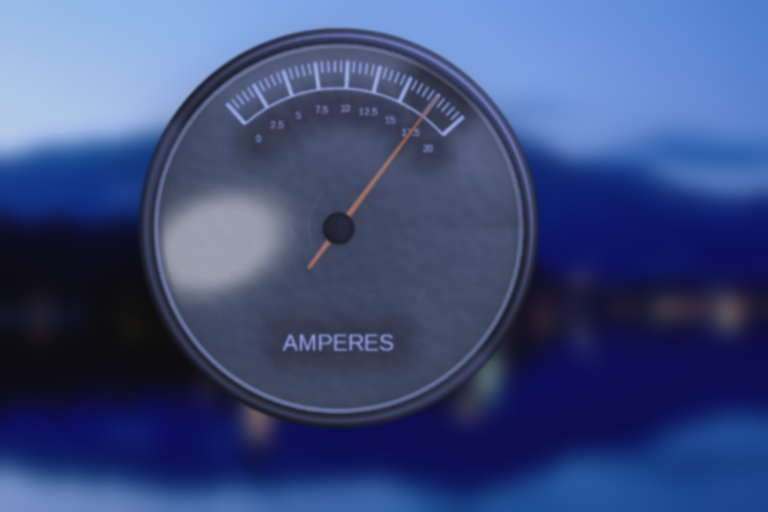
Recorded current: **17.5** A
